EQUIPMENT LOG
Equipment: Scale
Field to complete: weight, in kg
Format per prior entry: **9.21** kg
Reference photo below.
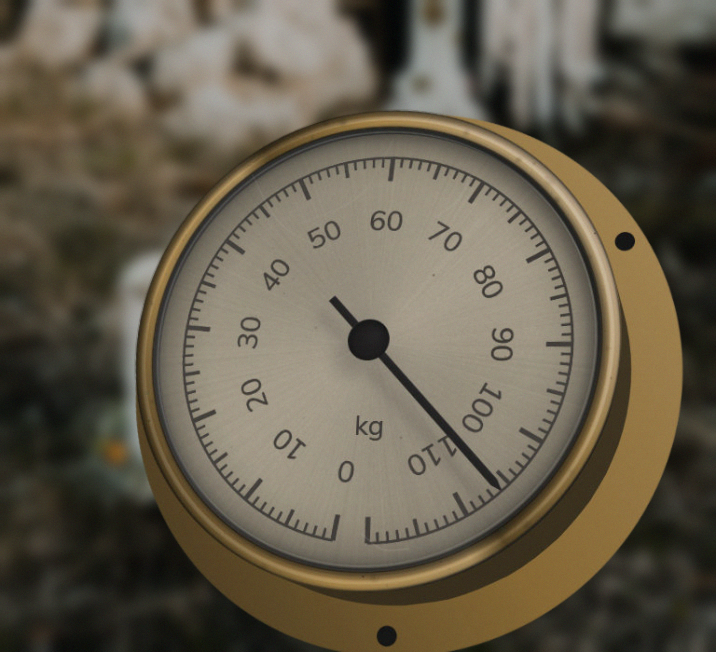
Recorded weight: **106** kg
